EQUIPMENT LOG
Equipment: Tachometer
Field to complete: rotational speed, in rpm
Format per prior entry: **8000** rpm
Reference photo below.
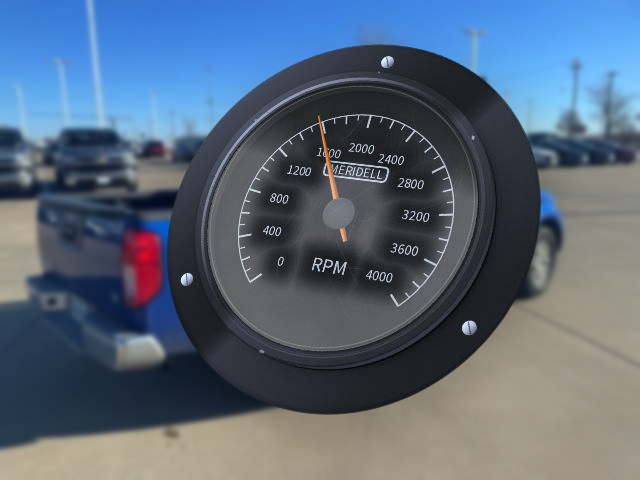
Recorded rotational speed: **1600** rpm
